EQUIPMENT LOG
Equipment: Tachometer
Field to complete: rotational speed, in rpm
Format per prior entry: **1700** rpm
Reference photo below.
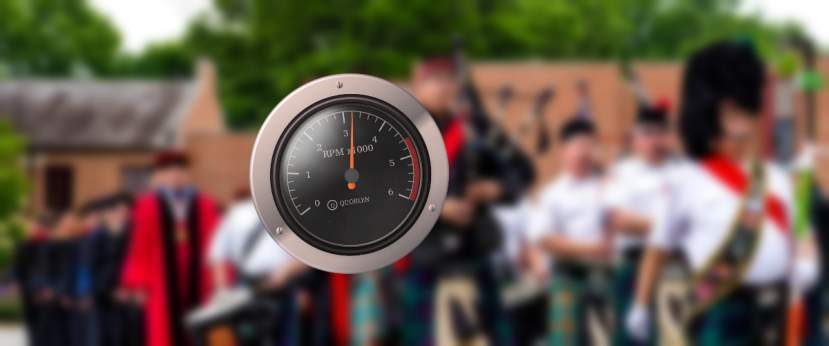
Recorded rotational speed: **3200** rpm
